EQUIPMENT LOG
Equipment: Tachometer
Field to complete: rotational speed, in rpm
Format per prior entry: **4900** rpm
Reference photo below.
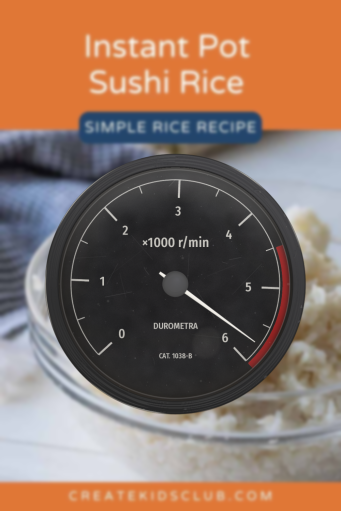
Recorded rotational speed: **5750** rpm
